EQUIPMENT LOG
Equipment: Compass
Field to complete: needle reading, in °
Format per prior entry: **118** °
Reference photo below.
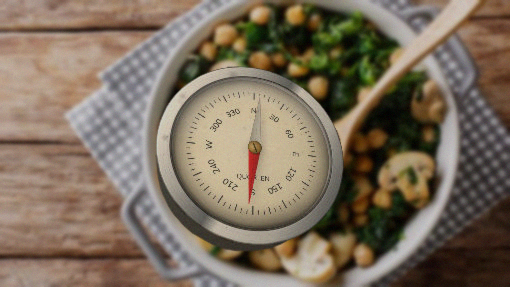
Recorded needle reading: **185** °
